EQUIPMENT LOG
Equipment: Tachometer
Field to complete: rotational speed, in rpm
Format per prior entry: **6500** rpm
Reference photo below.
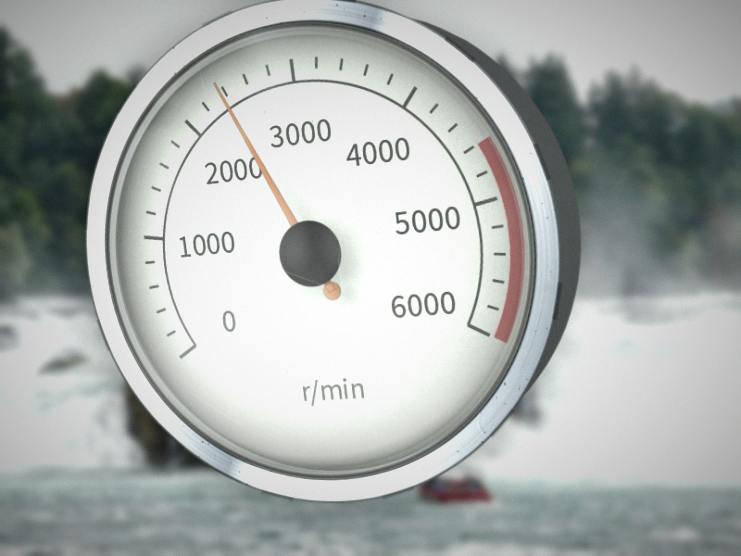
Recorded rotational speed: **2400** rpm
